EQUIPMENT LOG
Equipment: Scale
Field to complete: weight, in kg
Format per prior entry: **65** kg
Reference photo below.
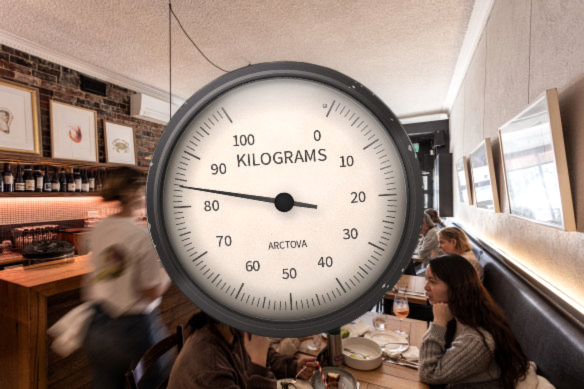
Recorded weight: **84** kg
